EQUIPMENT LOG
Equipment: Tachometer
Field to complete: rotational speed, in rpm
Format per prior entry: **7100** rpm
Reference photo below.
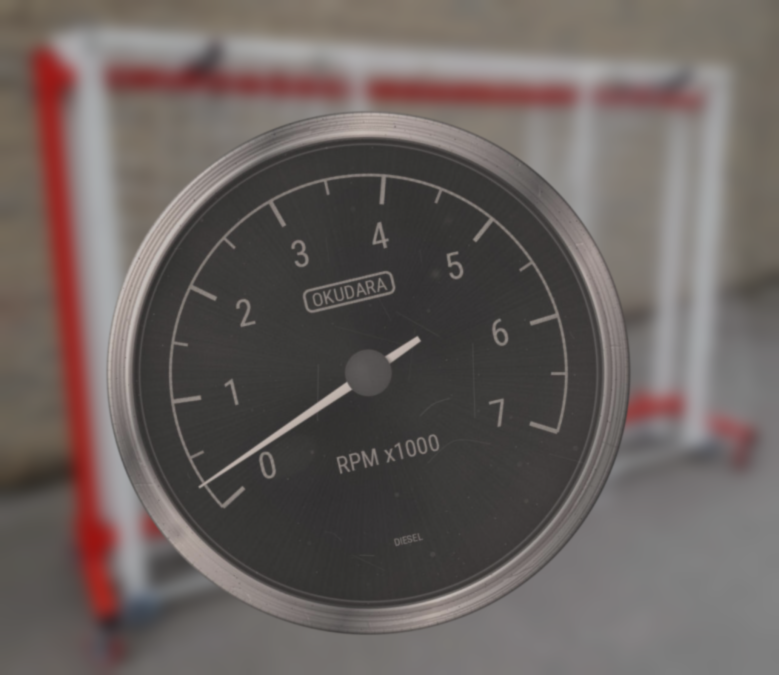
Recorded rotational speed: **250** rpm
